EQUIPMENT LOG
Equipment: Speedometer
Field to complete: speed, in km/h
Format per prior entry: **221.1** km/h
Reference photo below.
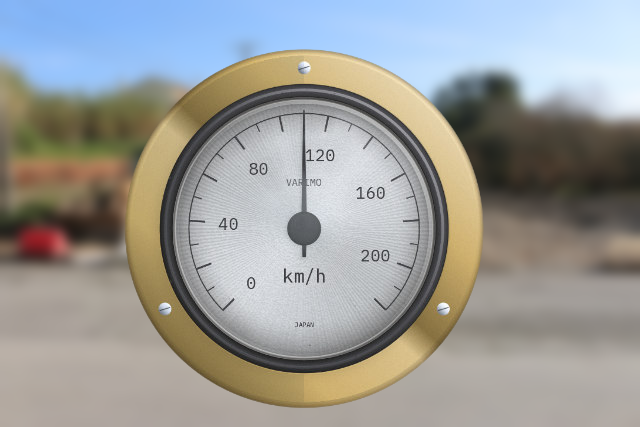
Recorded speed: **110** km/h
